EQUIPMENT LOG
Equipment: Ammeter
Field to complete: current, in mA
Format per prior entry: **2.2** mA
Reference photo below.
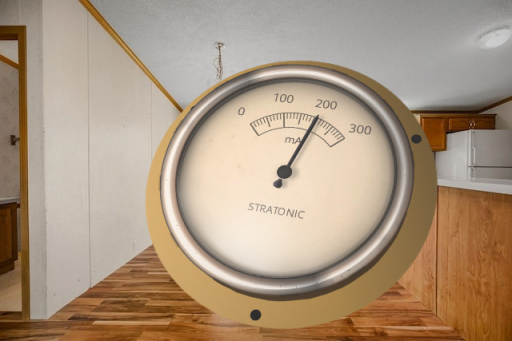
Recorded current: **200** mA
